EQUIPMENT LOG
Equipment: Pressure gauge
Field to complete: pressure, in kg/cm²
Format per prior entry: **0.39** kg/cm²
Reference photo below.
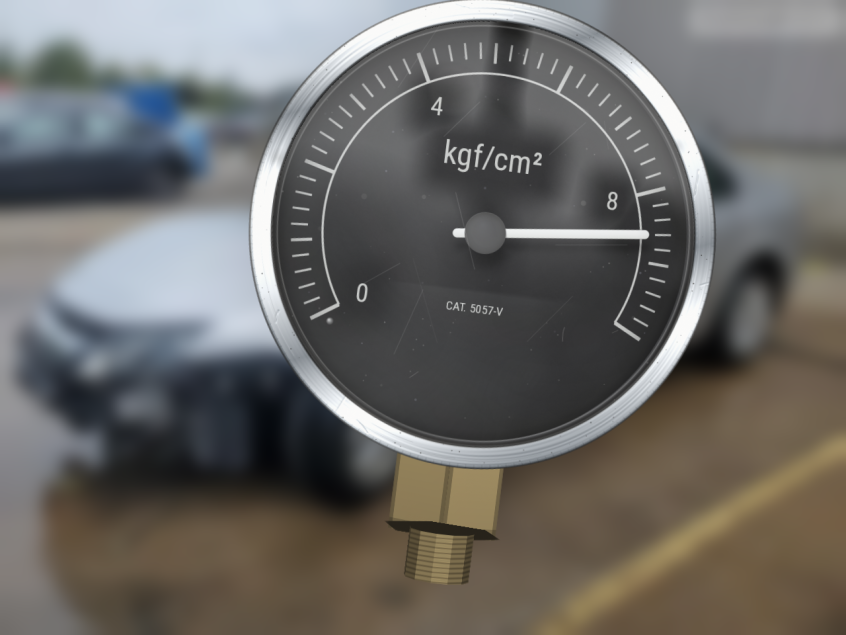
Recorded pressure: **8.6** kg/cm²
